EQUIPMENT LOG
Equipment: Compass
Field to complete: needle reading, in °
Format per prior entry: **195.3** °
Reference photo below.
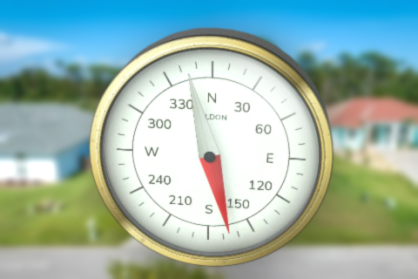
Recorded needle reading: **165** °
